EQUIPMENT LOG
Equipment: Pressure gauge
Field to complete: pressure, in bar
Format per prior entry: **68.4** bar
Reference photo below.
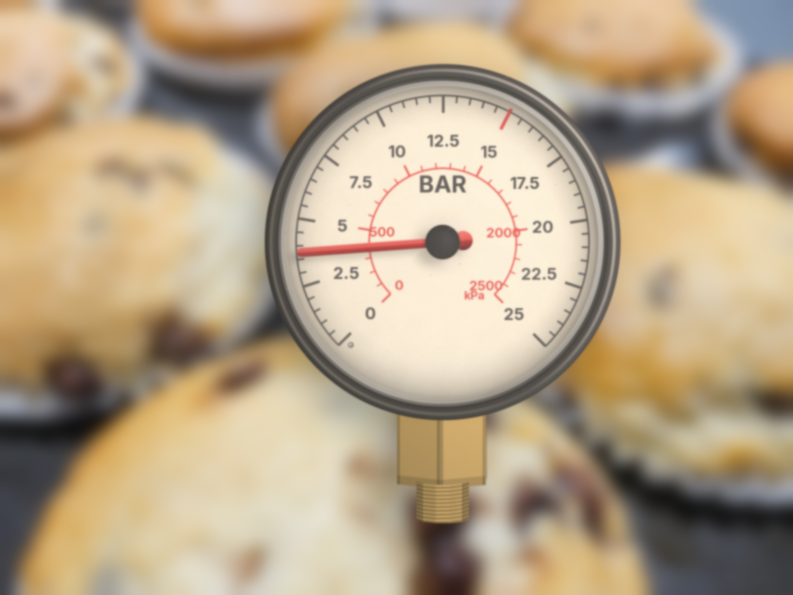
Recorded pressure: **3.75** bar
